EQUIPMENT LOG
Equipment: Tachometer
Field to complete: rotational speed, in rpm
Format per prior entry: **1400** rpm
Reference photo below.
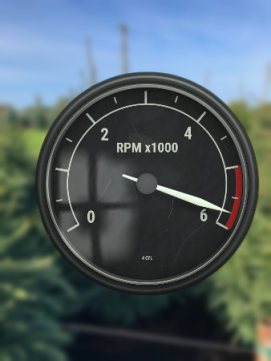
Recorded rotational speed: **5750** rpm
